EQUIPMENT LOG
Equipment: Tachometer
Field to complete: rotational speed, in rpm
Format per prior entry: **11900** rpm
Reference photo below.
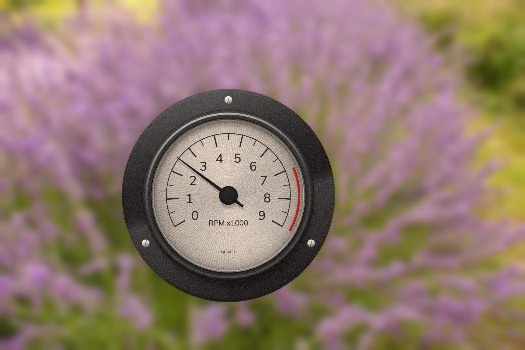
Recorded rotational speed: **2500** rpm
